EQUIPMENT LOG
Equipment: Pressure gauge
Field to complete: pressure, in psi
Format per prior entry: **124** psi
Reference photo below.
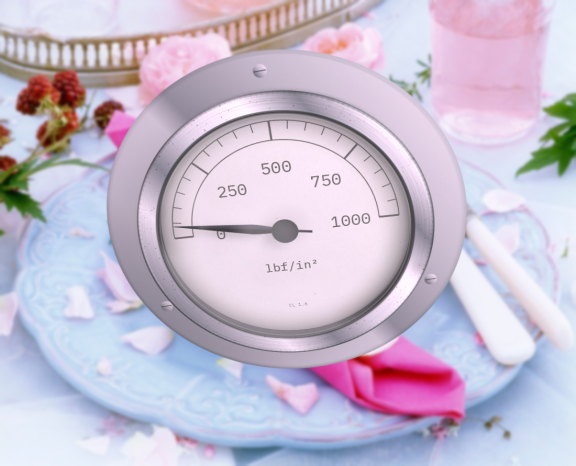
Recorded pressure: **50** psi
